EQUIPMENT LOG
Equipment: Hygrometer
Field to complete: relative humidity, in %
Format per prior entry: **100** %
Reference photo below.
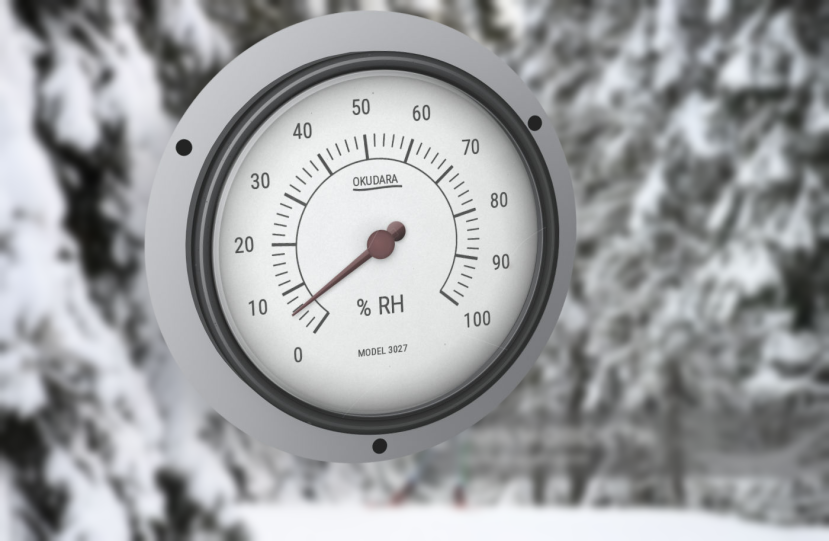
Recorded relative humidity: **6** %
